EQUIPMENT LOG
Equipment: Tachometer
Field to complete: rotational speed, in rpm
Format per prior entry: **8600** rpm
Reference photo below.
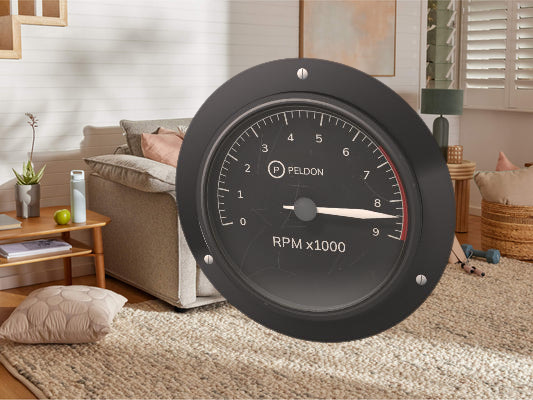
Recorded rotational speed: **8400** rpm
